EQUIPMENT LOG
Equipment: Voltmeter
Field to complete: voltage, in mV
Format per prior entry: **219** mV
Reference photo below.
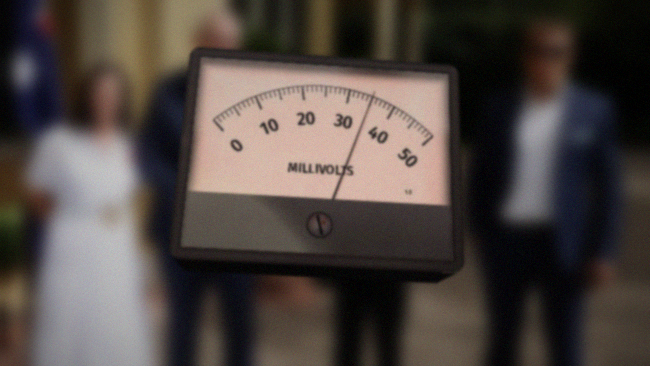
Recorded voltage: **35** mV
